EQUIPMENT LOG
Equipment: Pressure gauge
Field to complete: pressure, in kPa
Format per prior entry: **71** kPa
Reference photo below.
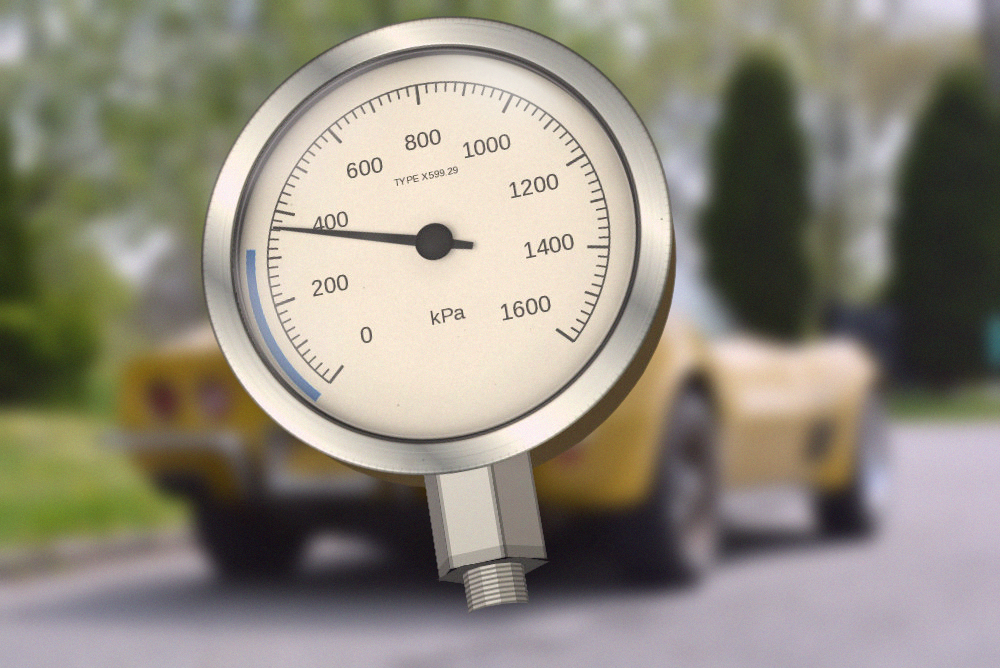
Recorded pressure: **360** kPa
